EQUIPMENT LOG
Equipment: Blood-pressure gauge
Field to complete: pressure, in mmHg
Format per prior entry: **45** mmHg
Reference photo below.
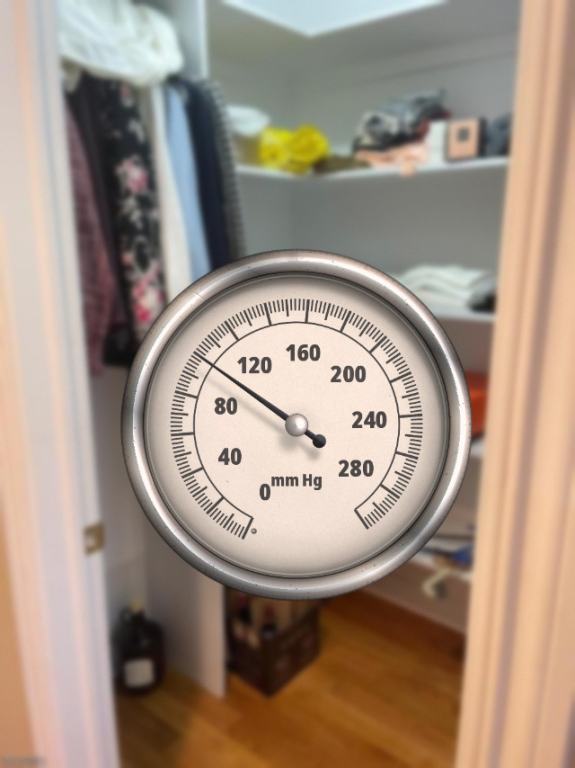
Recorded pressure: **100** mmHg
